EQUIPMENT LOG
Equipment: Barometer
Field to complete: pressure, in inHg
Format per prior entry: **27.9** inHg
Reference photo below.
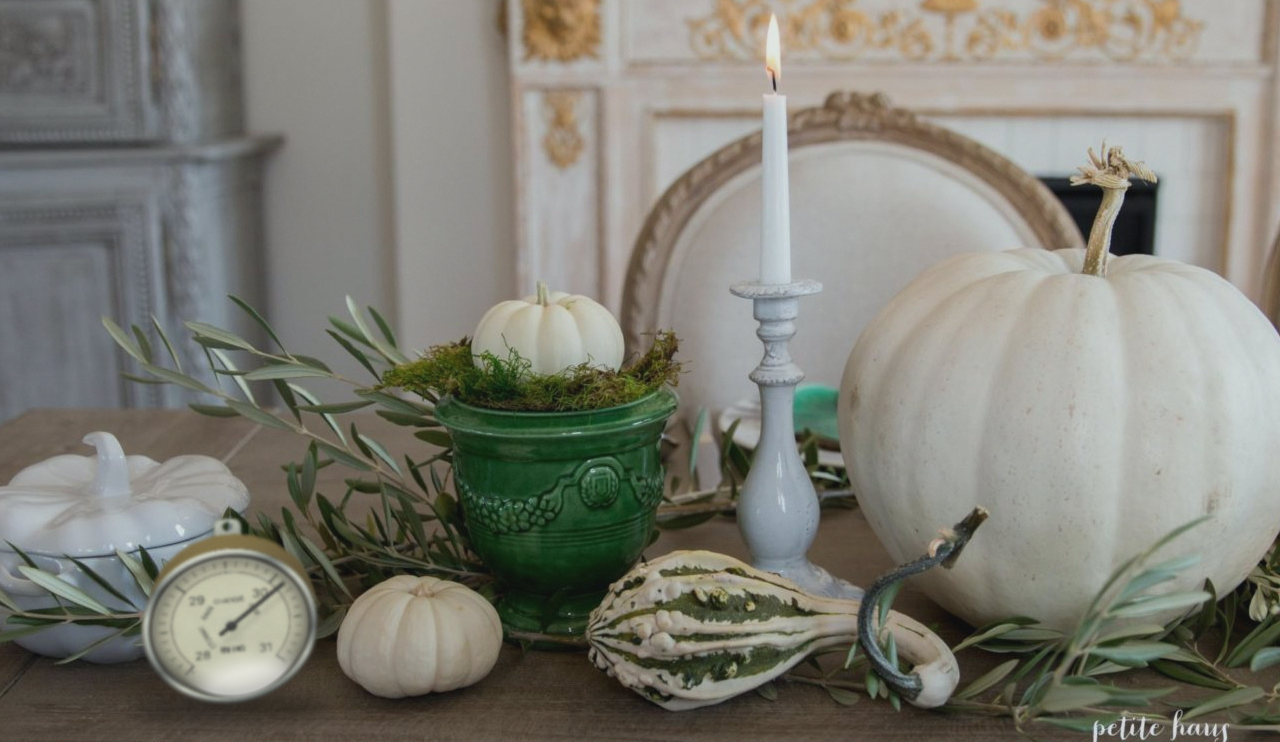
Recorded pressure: **30.1** inHg
